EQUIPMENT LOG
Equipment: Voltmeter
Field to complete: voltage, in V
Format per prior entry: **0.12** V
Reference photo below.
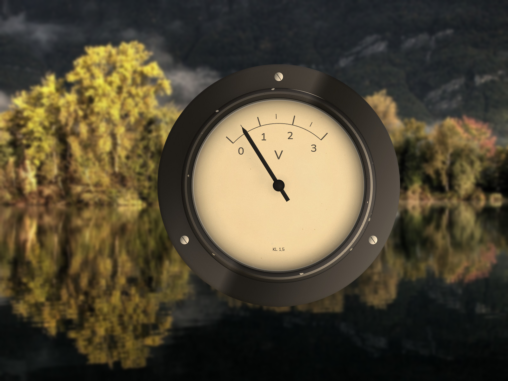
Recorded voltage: **0.5** V
